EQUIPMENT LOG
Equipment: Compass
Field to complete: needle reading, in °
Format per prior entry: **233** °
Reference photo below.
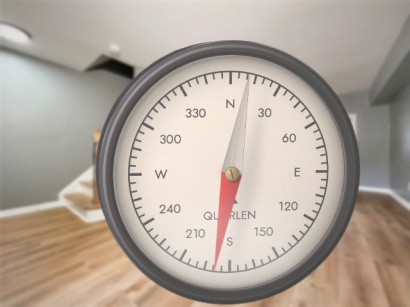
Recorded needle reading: **190** °
